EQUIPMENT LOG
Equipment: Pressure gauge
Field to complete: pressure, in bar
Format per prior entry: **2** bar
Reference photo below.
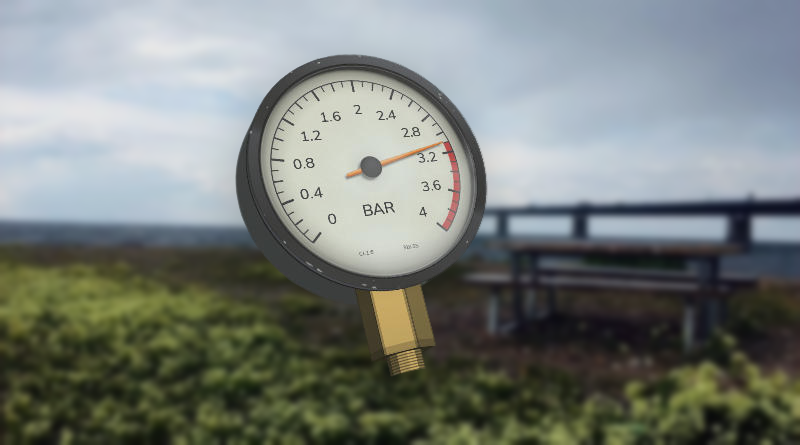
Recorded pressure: **3.1** bar
